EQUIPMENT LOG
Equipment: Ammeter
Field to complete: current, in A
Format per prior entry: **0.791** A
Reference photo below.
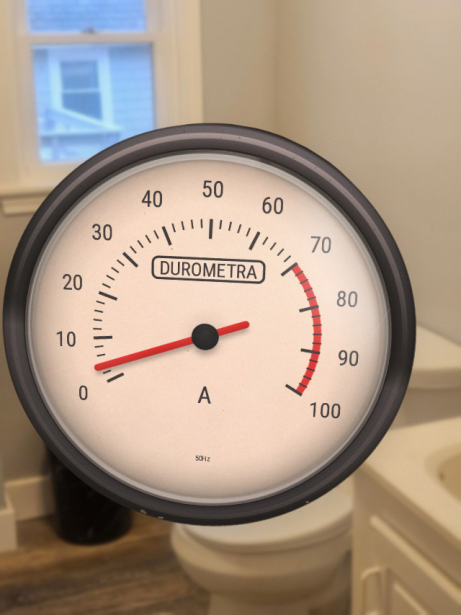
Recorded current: **4** A
